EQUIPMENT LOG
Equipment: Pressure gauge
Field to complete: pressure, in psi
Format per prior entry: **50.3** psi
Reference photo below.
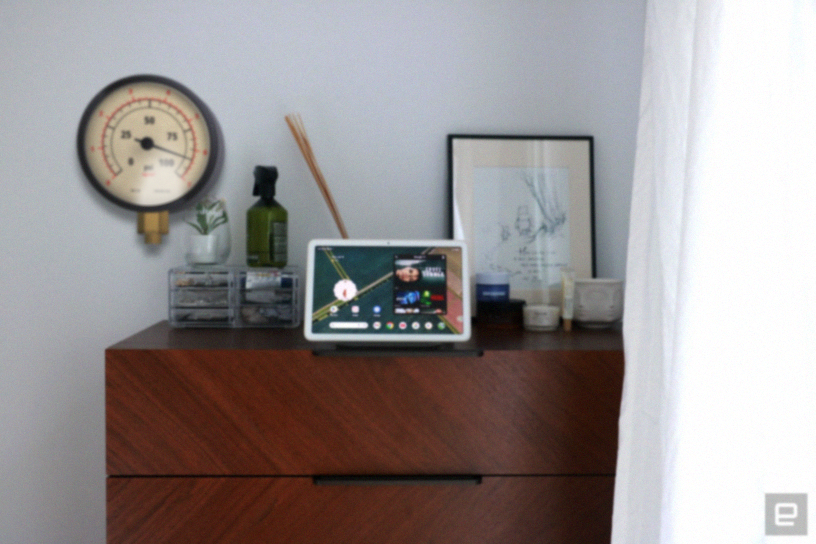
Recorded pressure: **90** psi
